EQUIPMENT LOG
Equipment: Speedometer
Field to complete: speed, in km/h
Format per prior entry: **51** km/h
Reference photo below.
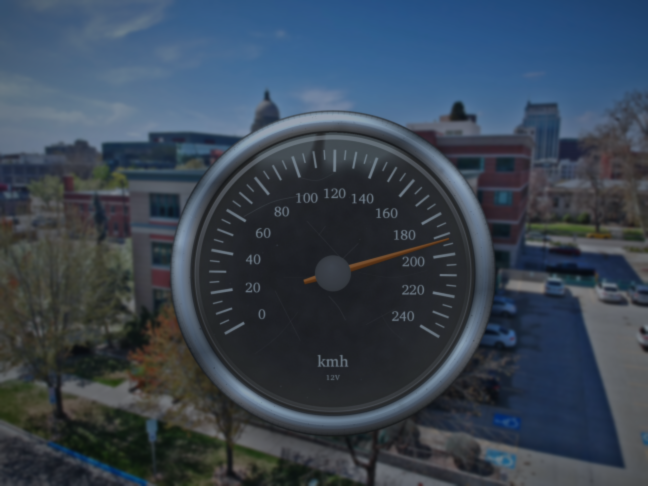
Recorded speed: **192.5** km/h
